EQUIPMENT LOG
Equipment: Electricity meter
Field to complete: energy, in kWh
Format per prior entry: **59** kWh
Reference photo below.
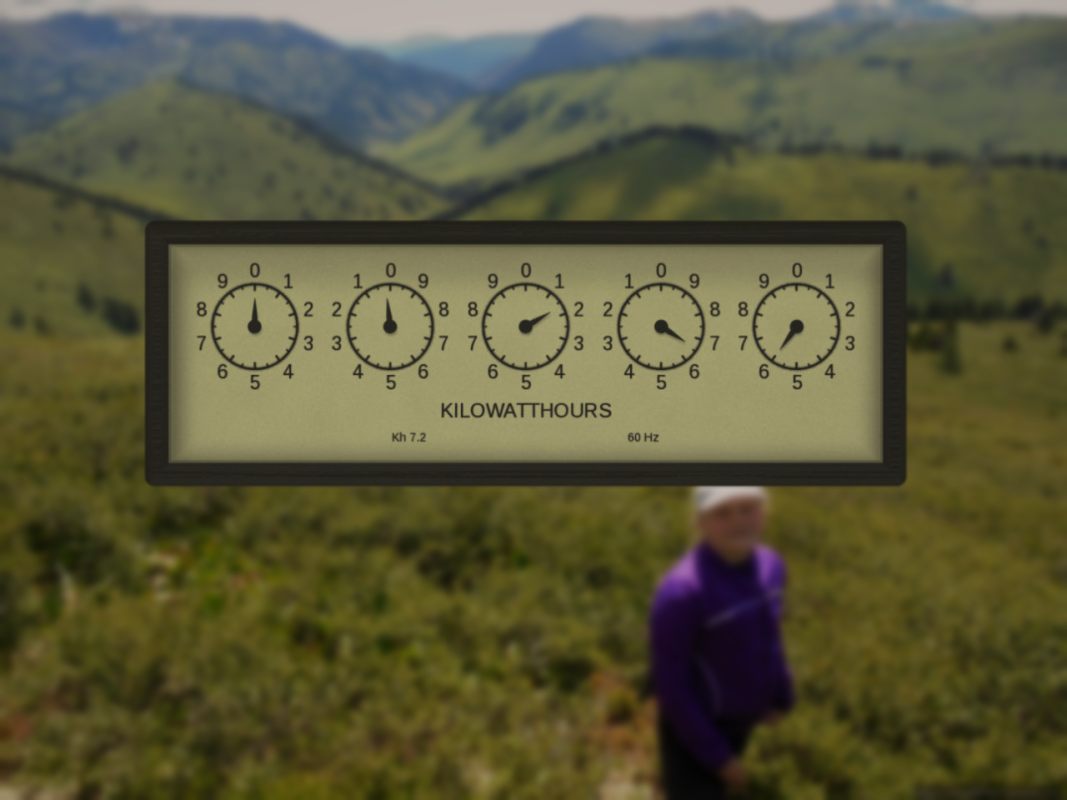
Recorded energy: **166** kWh
